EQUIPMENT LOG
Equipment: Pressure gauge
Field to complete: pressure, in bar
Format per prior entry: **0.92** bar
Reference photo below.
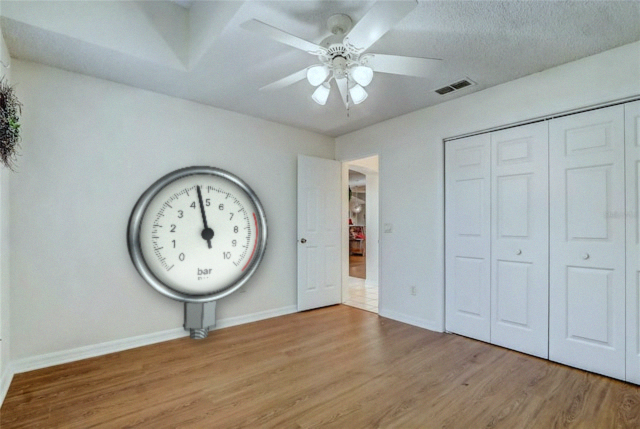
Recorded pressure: **4.5** bar
